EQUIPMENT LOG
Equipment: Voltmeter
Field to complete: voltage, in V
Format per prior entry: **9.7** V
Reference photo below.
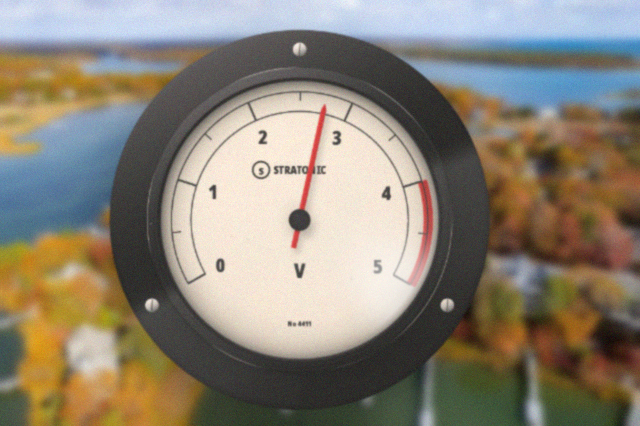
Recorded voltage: **2.75** V
